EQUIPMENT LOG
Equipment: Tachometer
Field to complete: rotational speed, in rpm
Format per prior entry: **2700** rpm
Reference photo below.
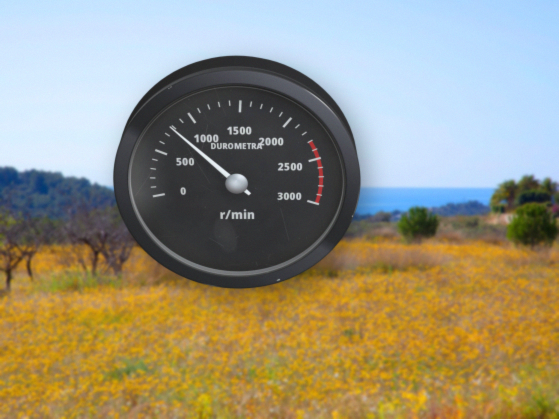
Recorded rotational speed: **800** rpm
